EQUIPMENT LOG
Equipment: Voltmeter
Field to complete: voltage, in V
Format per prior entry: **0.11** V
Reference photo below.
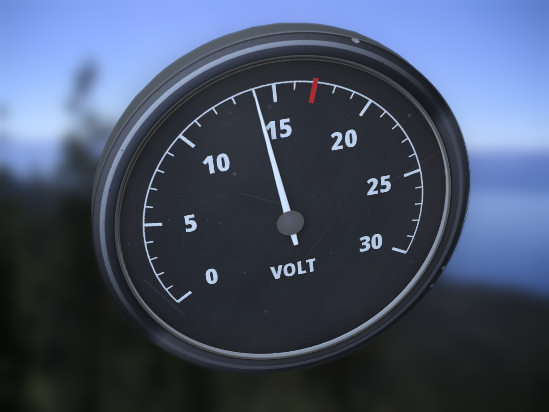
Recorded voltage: **14** V
